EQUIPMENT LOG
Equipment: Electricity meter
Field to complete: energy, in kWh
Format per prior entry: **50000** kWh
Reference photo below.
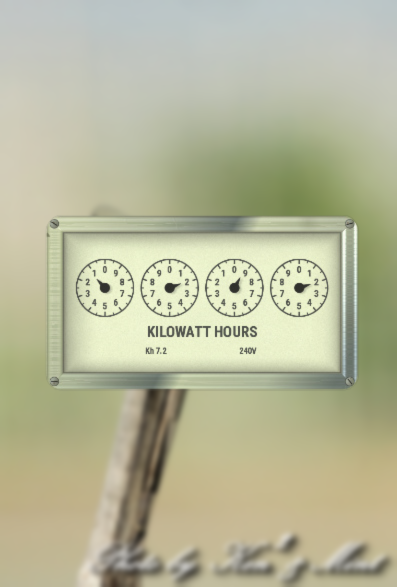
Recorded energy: **1192** kWh
